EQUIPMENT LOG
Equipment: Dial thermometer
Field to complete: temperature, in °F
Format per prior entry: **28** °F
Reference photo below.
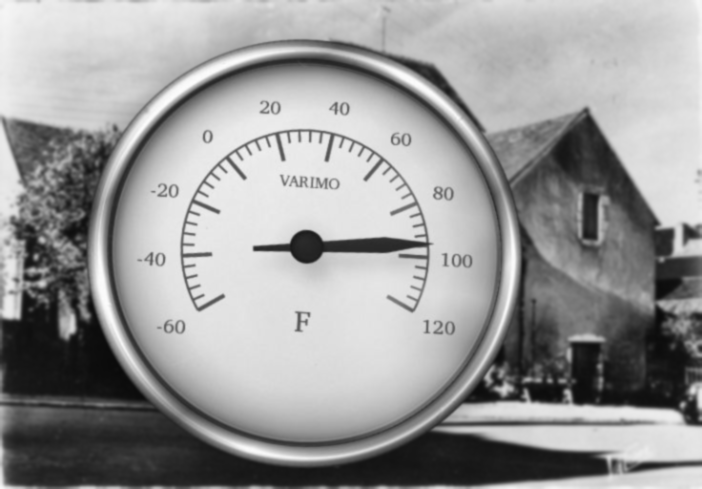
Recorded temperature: **96** °F
